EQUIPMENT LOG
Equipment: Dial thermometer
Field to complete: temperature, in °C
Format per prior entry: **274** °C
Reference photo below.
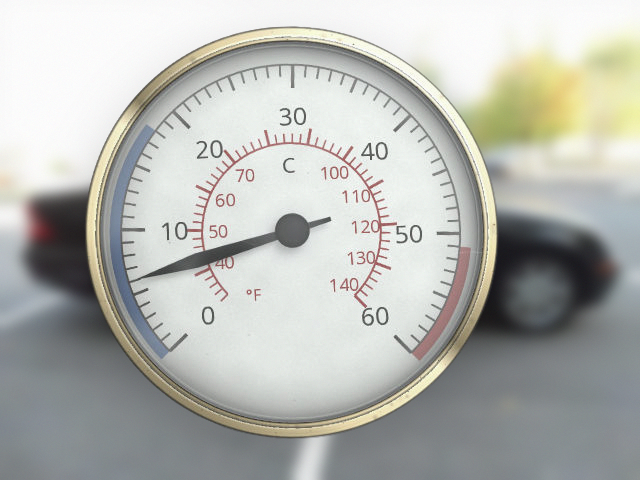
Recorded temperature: **6** °C
